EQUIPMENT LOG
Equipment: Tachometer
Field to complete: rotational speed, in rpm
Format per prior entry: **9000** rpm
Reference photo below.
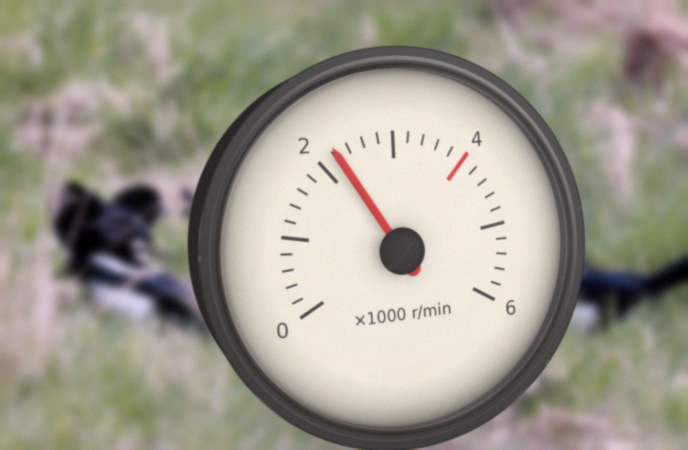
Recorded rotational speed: **2200** rpm
